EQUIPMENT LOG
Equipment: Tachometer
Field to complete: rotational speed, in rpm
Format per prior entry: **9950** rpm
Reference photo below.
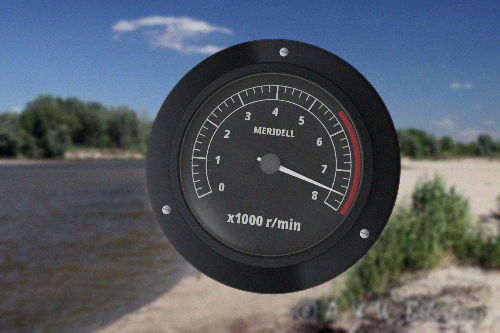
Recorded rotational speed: **7600** rpm
